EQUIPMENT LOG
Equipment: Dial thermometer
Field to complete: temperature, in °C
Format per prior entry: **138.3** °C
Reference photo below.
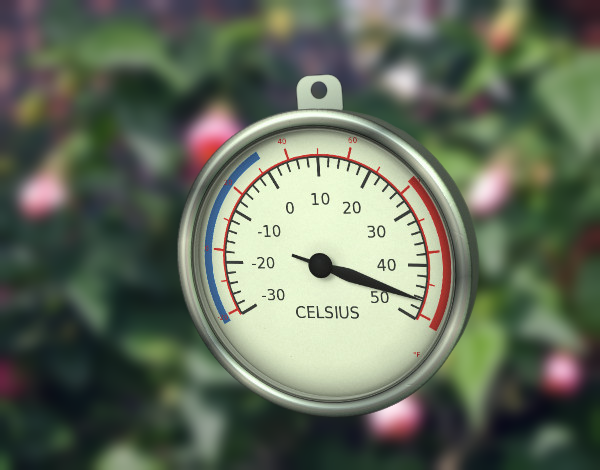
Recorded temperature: **46** °C
